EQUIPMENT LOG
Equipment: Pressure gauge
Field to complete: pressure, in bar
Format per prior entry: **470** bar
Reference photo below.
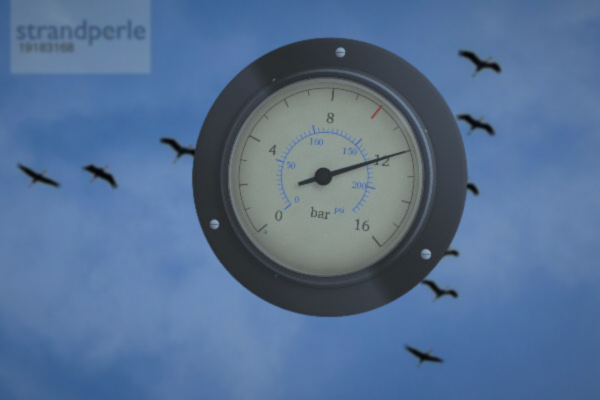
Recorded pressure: **12** bar
